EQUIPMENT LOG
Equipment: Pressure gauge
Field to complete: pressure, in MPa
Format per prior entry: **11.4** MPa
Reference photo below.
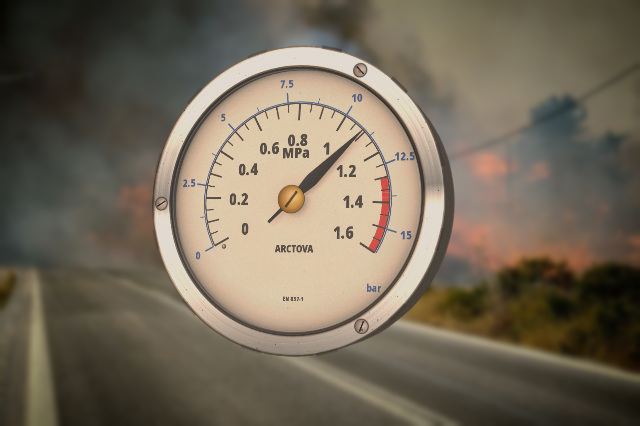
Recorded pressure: **1.1** MPa
